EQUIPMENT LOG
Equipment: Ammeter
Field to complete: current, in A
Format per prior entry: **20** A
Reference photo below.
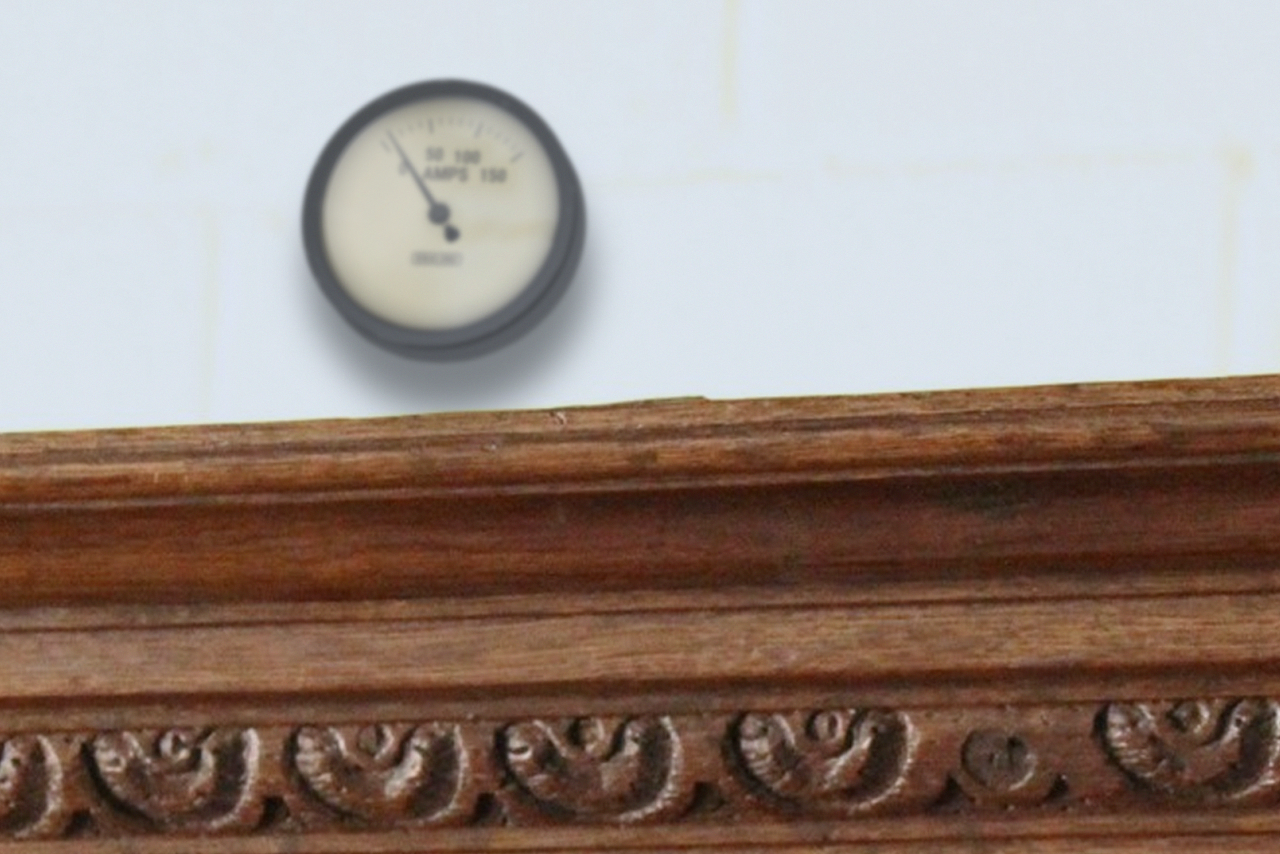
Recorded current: **10** A
